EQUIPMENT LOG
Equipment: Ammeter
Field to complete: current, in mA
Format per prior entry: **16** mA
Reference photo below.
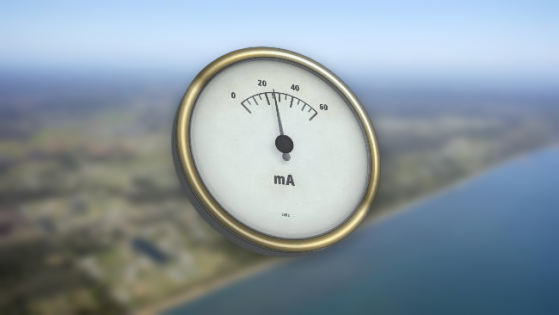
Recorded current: **25** mA
